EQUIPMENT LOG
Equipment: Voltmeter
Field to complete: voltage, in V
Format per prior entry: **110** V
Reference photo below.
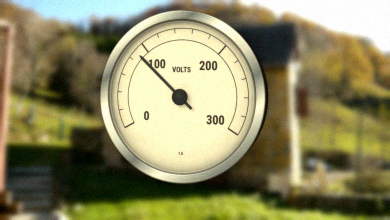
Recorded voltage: **90** V
